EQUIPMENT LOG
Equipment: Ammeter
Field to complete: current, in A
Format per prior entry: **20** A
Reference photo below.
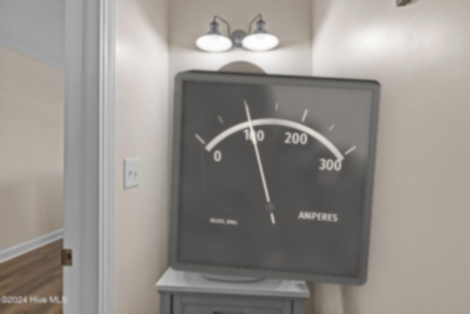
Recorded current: **100** A
